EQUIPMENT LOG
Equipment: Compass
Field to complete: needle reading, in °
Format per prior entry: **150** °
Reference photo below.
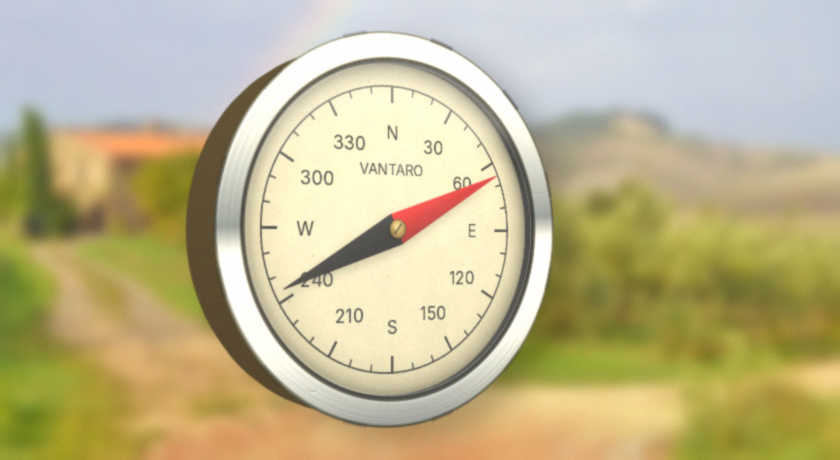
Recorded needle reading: **65** °
